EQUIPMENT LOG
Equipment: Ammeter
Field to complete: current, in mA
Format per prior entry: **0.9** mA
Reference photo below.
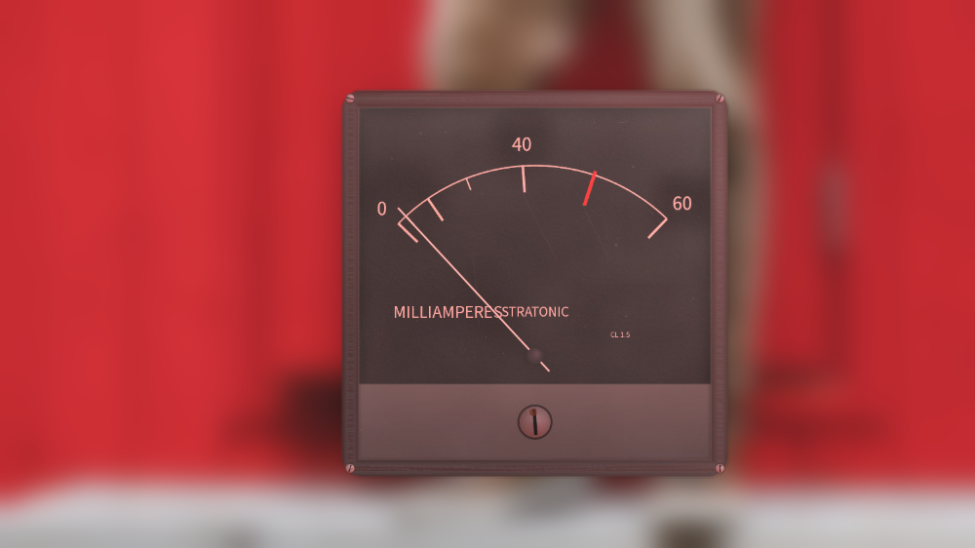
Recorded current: **10** mA
